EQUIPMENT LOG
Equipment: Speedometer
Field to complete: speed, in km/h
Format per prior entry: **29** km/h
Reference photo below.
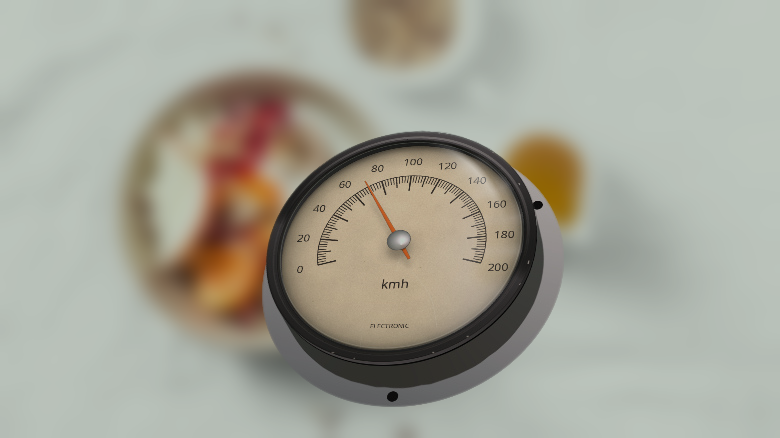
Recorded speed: **70** km/h
